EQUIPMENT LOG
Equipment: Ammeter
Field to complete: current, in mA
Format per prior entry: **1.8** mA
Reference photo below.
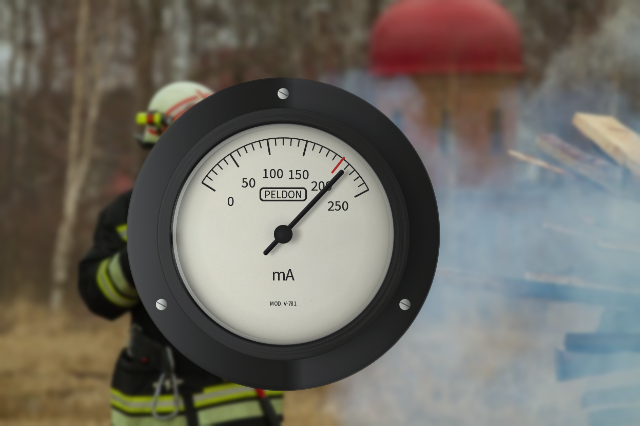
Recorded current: **210** mA
